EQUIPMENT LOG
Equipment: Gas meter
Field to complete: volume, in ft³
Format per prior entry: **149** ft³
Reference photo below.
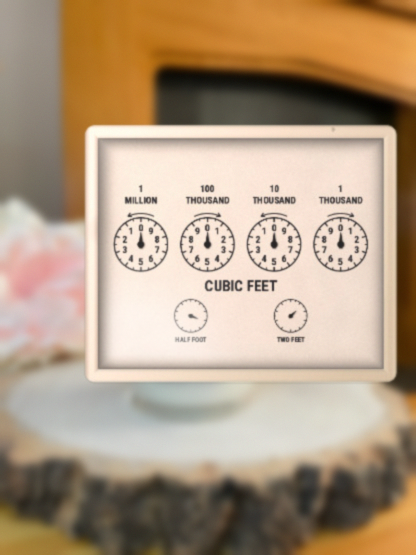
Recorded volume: **0** ft³
